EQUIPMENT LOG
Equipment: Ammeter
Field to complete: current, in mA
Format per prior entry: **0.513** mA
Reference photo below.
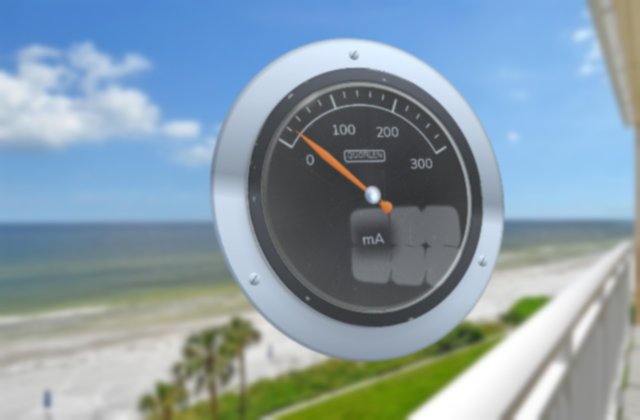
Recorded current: **20** mA
